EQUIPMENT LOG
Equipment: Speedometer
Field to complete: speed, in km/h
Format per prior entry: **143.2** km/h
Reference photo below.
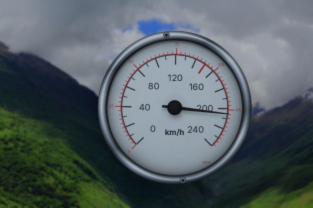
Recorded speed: **205** km/h
